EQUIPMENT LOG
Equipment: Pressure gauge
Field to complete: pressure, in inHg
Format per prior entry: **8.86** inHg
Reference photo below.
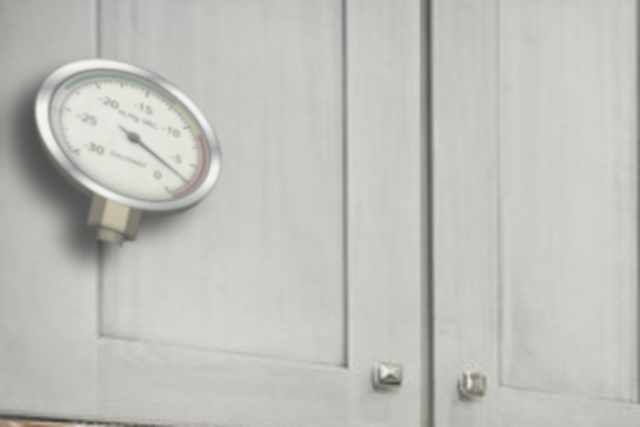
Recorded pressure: **-2.5** inHg
